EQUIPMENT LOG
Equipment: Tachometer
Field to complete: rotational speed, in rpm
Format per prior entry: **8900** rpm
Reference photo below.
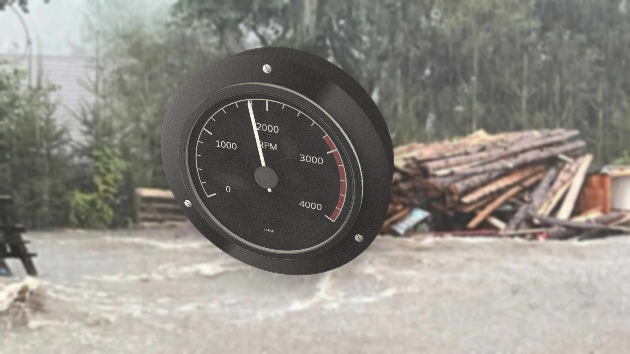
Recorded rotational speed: **1800** rpm
